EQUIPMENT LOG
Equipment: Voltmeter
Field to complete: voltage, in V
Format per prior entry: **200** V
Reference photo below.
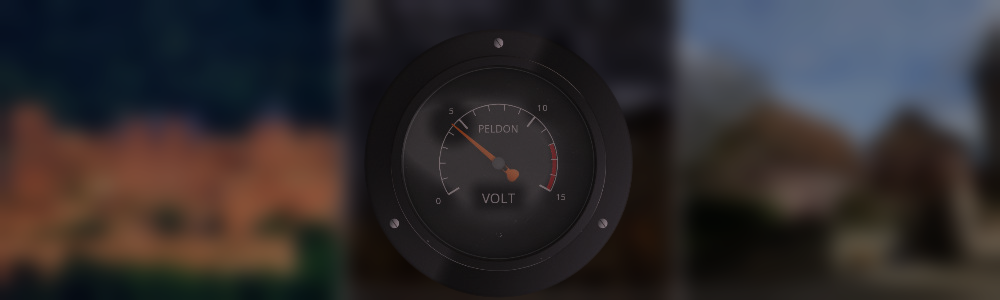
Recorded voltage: **4.5** V
